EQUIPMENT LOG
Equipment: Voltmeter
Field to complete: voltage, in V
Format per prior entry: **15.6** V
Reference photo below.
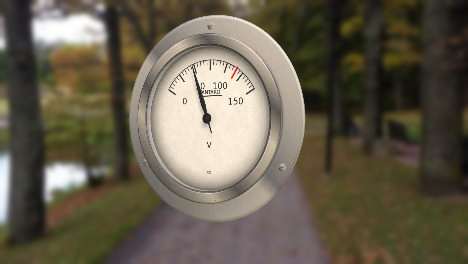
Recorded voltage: **50** V
